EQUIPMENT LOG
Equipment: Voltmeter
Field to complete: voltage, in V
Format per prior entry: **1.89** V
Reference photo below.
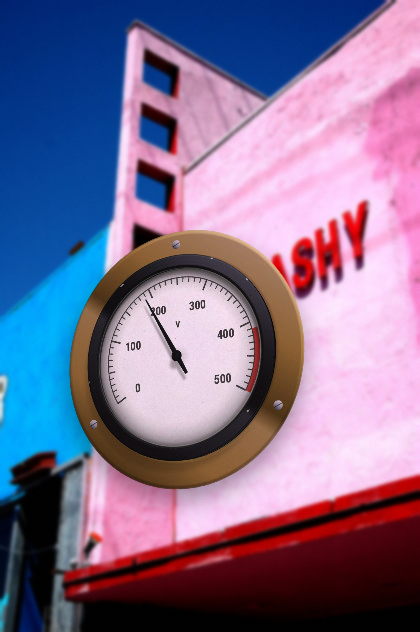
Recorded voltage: **190** V
